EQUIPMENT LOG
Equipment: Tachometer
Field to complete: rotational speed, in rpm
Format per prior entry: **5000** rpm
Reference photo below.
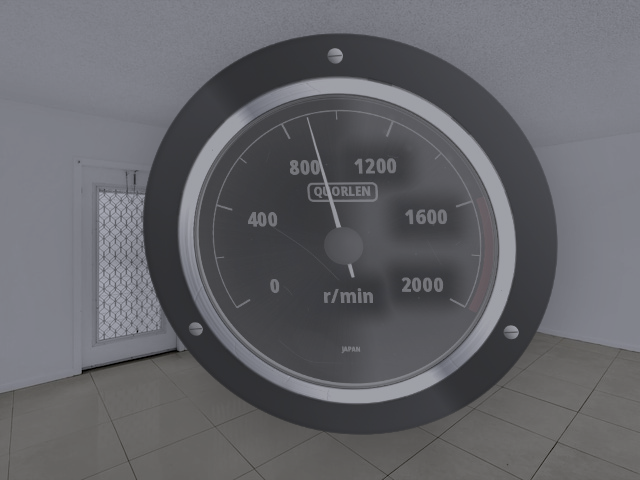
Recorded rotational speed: **900** rpm
